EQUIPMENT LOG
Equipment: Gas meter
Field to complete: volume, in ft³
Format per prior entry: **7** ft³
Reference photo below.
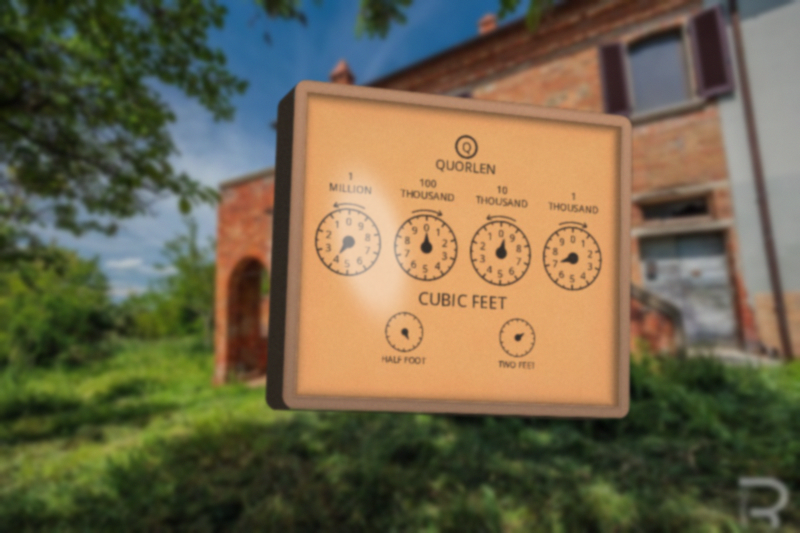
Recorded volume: **399700** ft³
